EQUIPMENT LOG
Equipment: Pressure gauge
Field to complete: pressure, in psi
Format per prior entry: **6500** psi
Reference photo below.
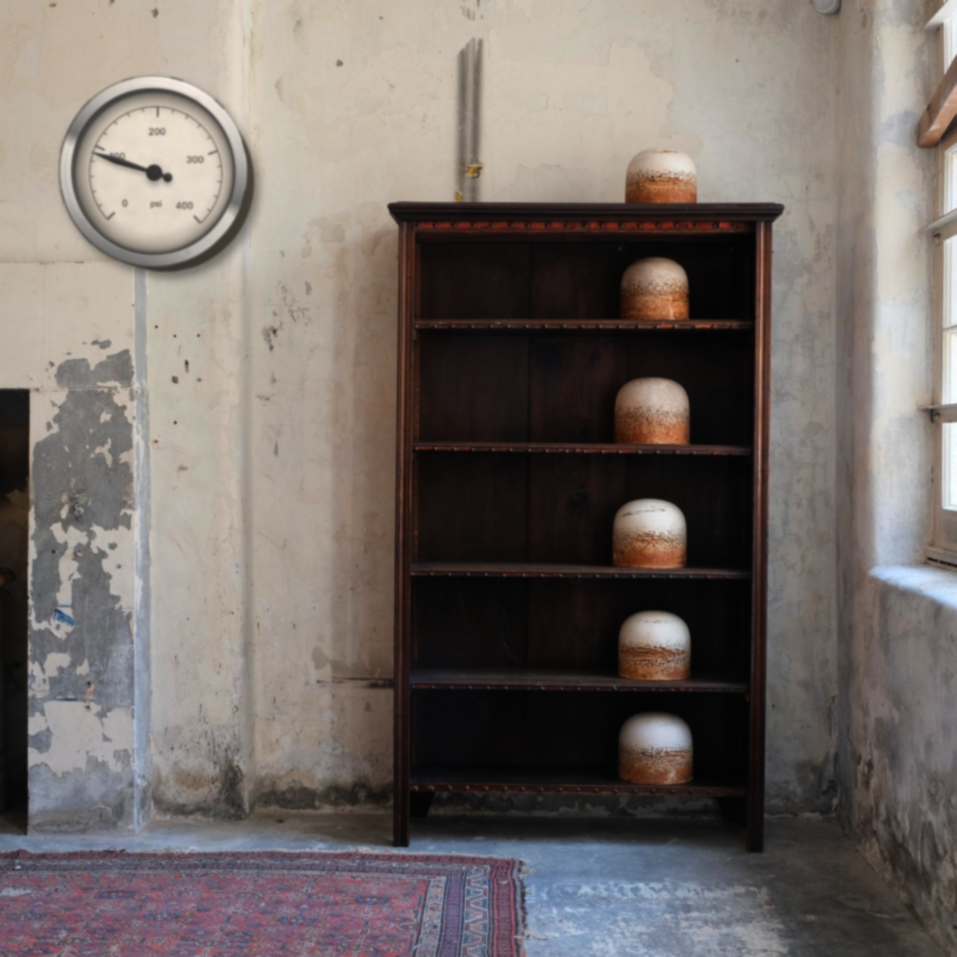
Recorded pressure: **90** psi
